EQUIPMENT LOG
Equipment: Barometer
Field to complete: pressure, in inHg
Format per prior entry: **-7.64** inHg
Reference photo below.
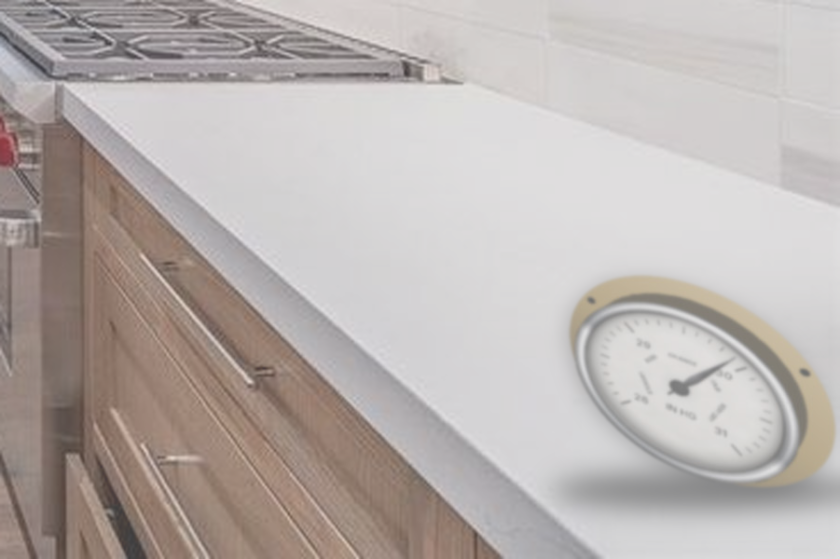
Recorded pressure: **29.9** inHg
